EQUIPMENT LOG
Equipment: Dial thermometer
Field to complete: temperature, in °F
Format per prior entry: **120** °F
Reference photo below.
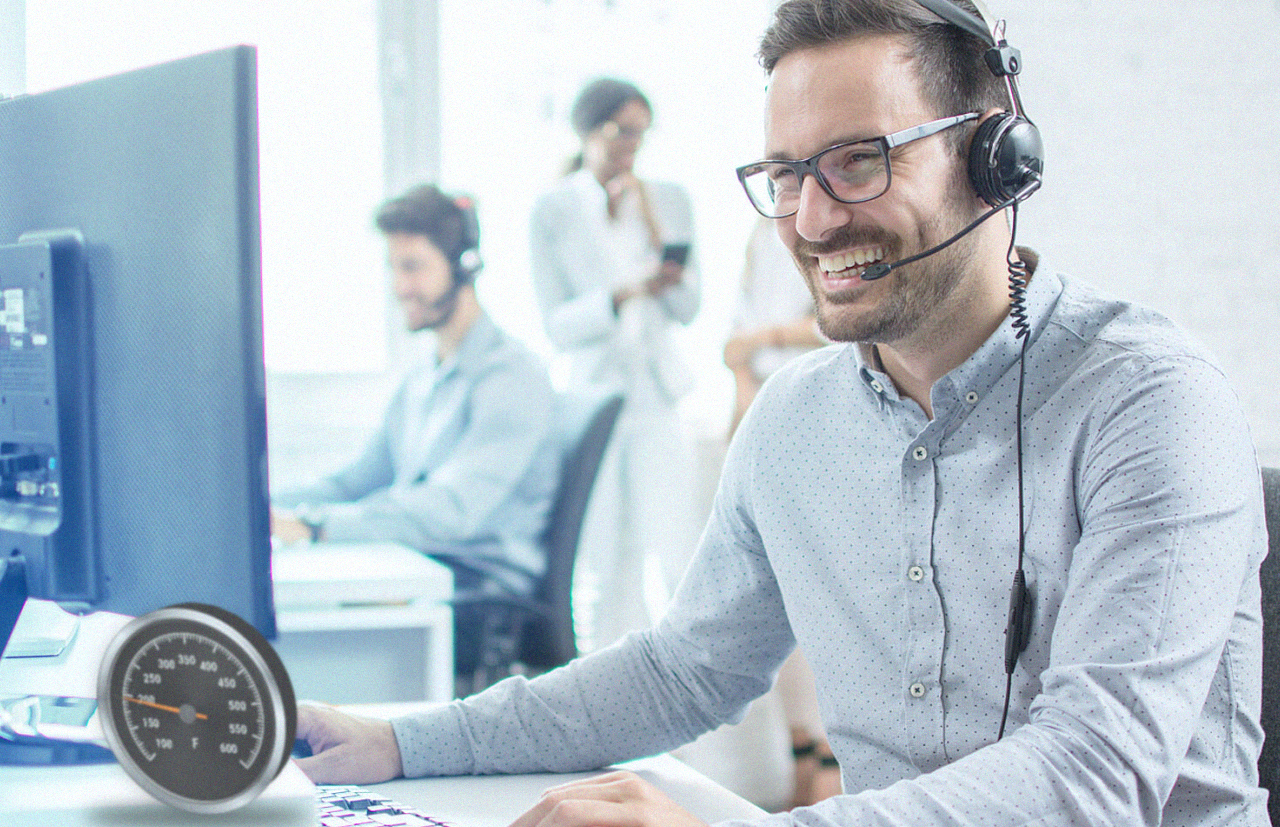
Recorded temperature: **200** °F
